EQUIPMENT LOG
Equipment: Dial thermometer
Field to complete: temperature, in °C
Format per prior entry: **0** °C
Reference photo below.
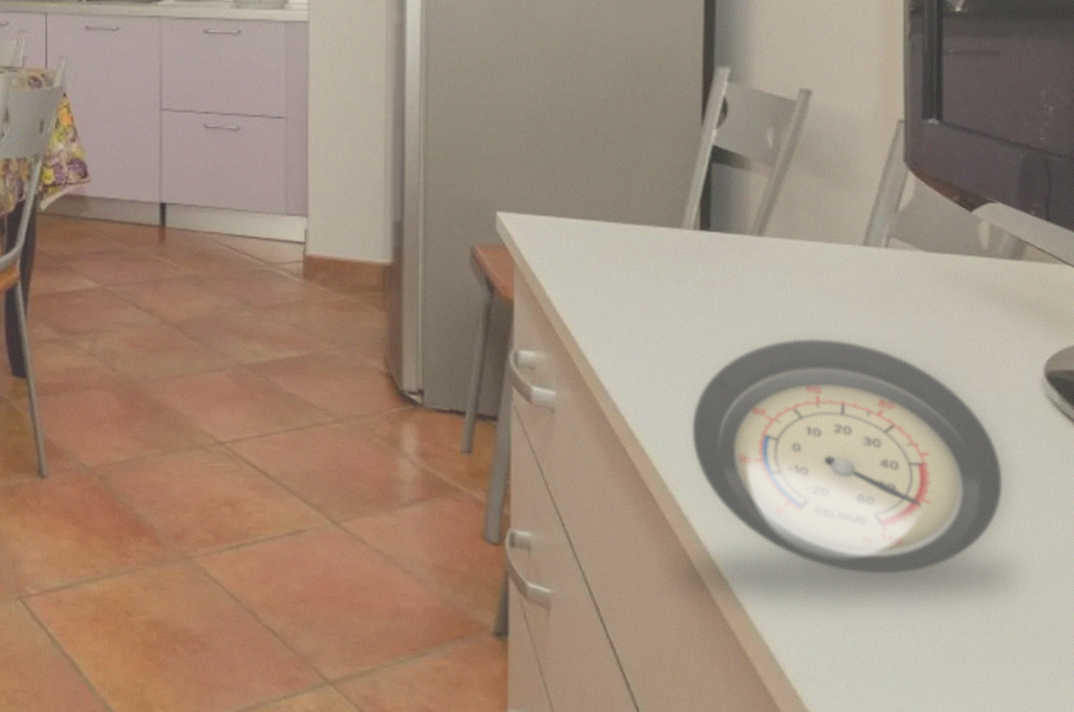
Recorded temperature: **50** °C
